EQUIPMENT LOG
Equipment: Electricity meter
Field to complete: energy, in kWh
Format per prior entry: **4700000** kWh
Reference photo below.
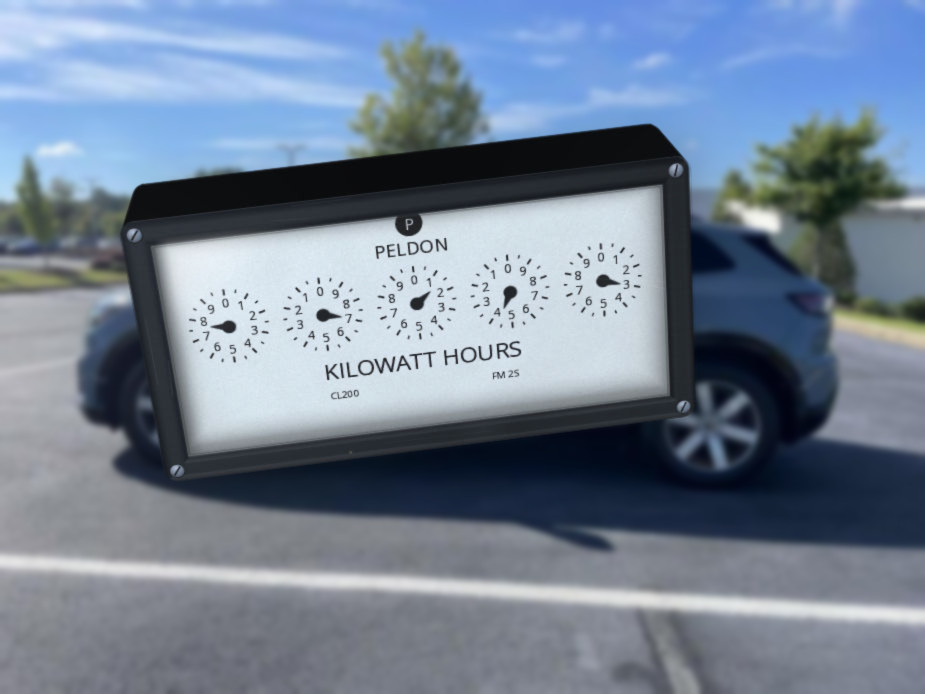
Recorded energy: **77143** kWh
